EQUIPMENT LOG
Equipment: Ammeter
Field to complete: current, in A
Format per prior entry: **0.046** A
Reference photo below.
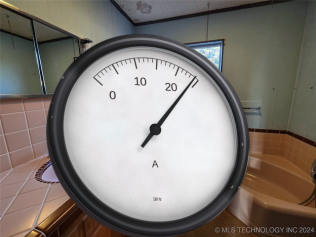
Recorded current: **24** A
